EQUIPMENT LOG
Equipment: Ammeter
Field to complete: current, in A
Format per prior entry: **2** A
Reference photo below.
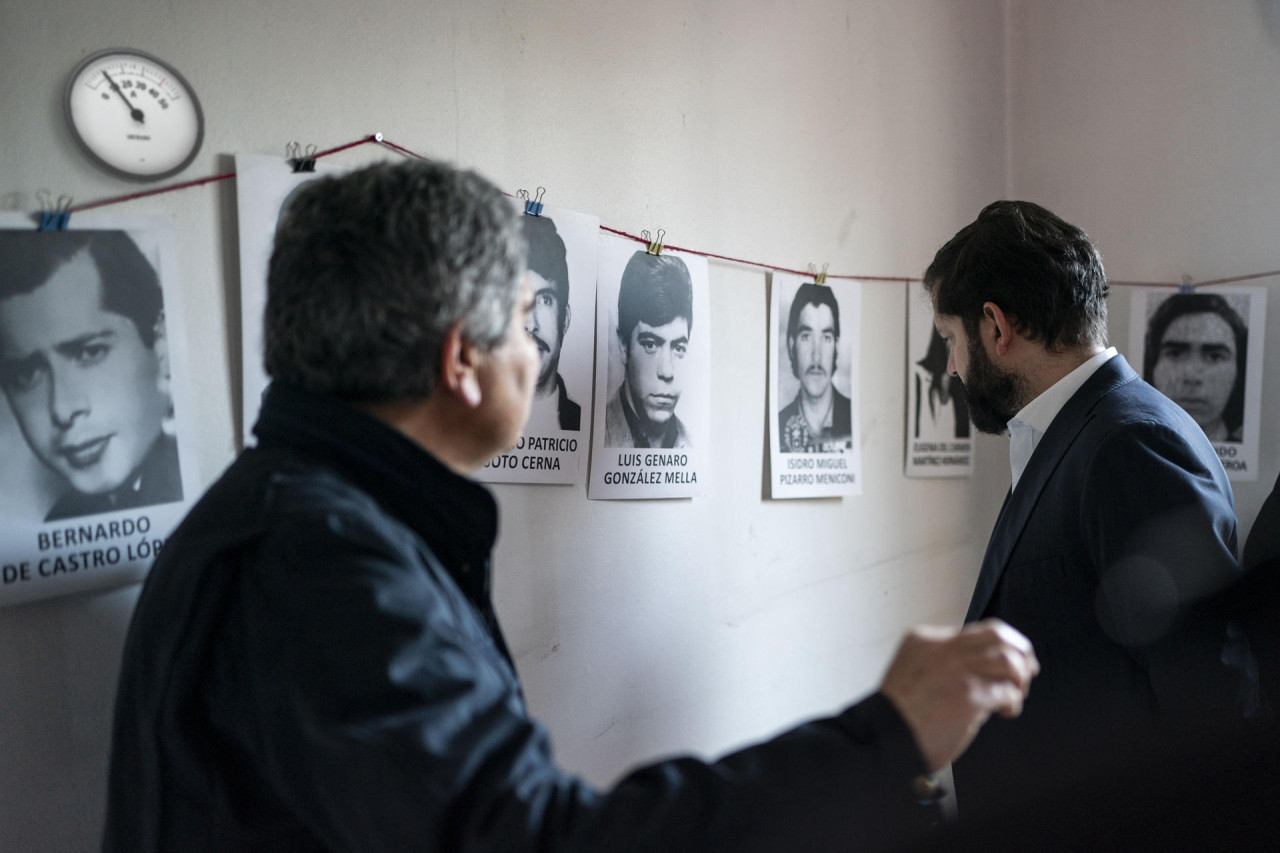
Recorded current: **10** A
